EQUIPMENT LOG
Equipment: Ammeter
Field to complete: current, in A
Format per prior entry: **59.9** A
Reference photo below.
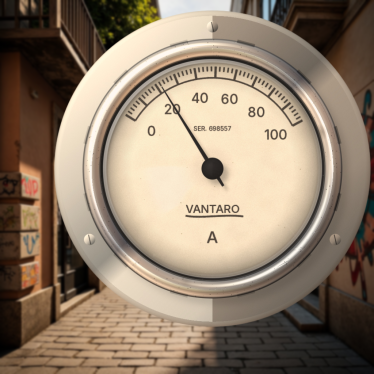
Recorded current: **22** A
